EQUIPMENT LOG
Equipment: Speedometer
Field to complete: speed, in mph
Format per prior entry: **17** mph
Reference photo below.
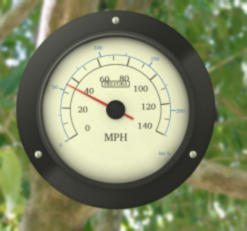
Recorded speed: **35** mph
